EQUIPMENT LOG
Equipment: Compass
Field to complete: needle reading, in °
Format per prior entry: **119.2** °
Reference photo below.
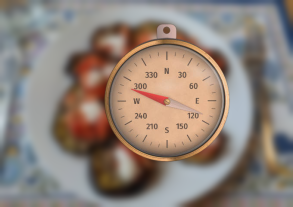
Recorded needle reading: **290** °
